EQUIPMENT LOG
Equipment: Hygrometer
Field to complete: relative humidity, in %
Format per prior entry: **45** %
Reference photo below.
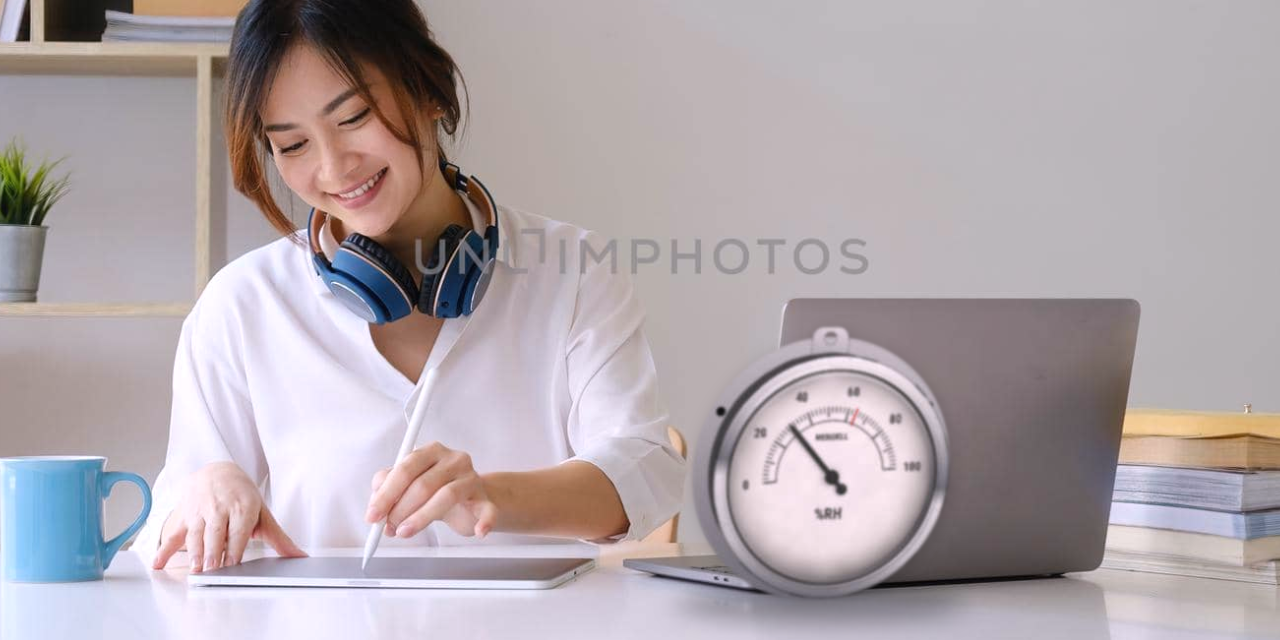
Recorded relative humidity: **30** %
